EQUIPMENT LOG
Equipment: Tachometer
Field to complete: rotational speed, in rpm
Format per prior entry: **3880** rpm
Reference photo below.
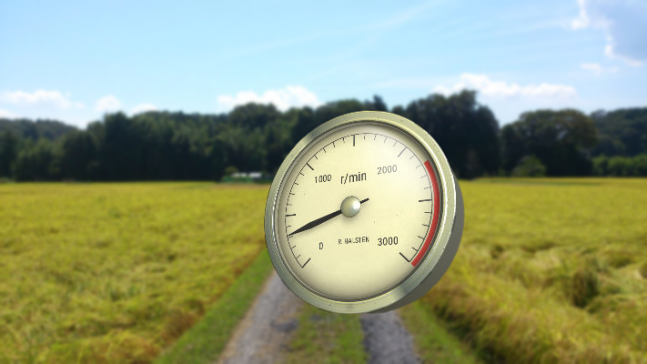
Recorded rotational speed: **300** rpm
